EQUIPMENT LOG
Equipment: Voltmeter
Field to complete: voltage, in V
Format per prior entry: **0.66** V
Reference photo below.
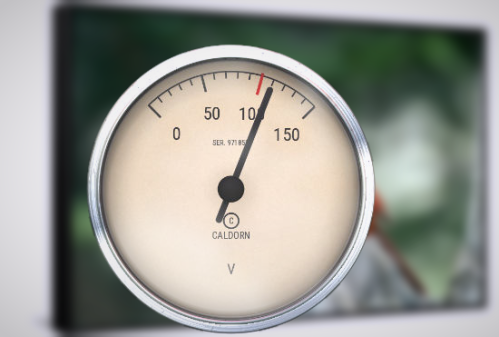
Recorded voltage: **110** V
